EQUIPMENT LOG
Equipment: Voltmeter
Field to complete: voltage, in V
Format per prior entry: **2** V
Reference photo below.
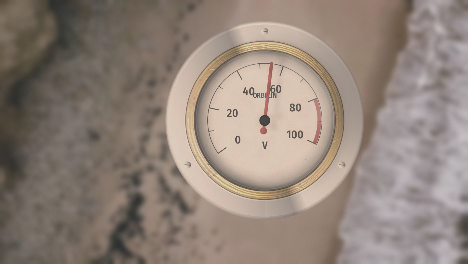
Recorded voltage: **55** V
